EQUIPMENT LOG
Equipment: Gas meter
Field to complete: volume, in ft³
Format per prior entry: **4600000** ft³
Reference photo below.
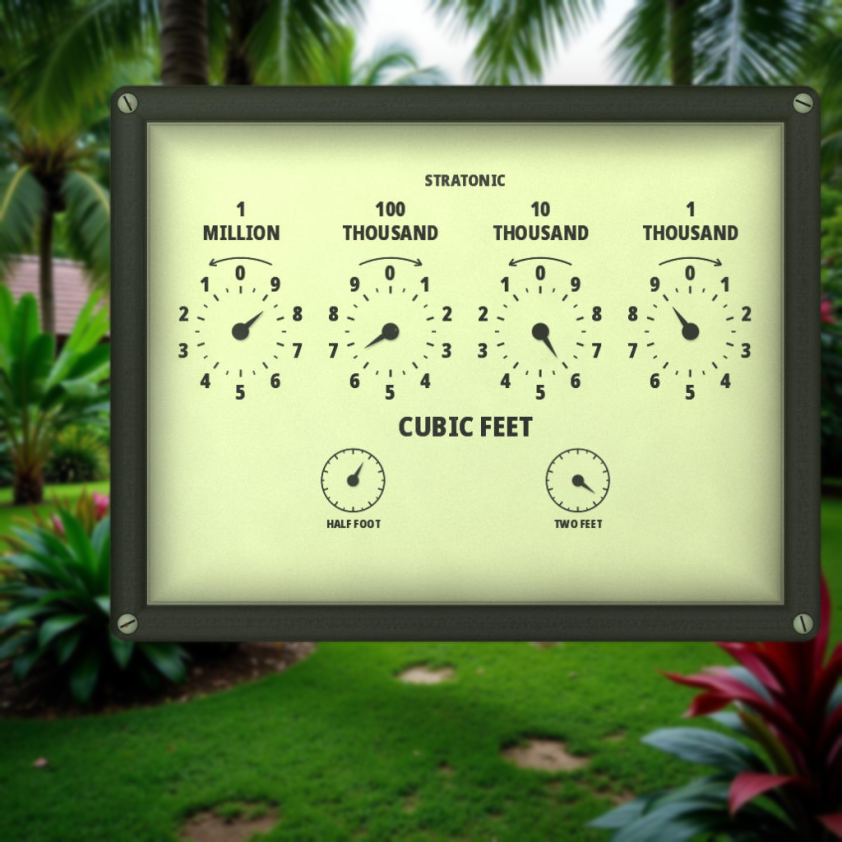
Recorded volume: **865900** ft³
